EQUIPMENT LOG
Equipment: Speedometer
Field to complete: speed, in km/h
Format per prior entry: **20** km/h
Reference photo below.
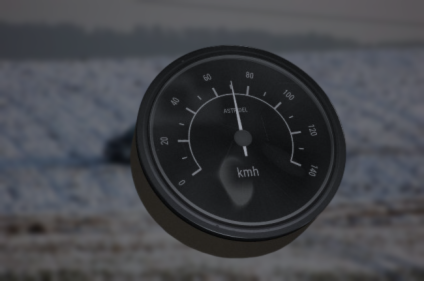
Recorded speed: **70** km/h
